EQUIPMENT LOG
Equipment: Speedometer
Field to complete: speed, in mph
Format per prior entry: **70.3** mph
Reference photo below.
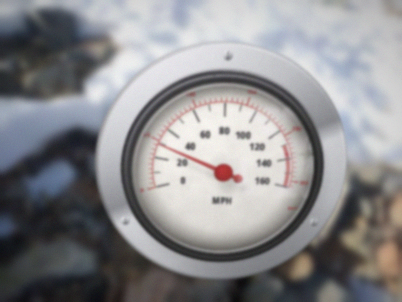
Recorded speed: **30** mph
